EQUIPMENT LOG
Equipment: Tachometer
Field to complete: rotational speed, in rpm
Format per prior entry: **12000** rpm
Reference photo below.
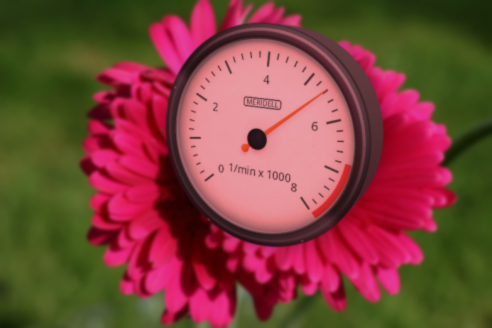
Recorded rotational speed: **5400** rpm
